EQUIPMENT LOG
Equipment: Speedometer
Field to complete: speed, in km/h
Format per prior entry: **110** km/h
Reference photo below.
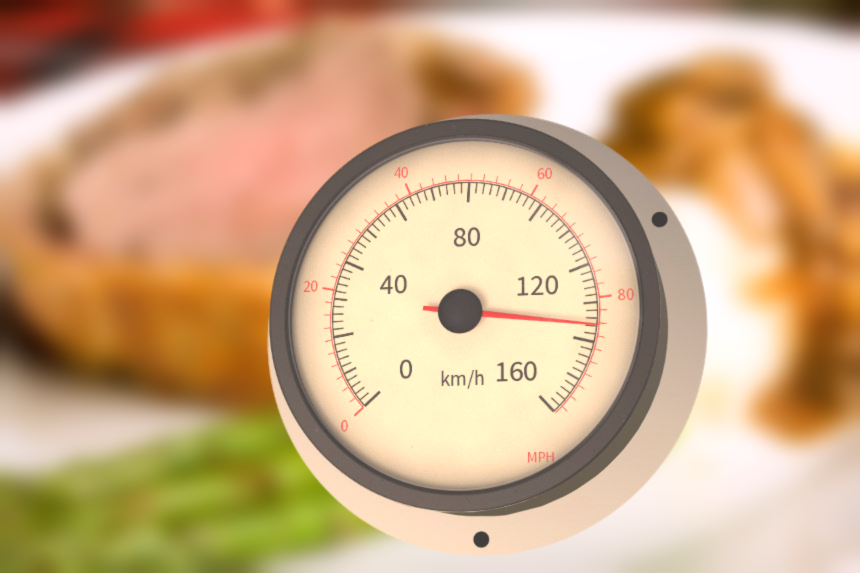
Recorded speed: **136** km/h
